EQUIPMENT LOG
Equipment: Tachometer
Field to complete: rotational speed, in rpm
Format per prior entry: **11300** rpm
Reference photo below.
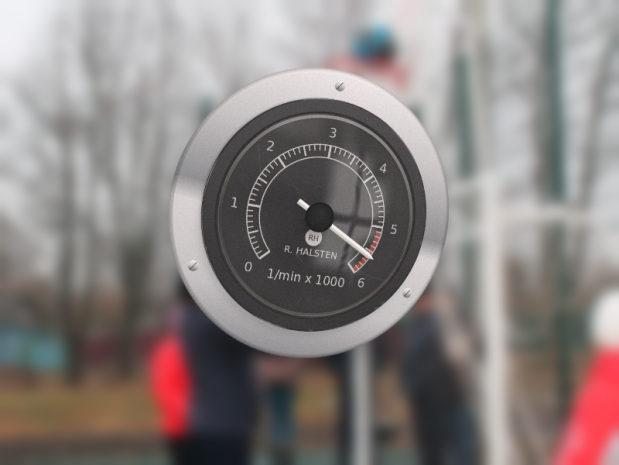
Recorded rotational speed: **5600** rpm
